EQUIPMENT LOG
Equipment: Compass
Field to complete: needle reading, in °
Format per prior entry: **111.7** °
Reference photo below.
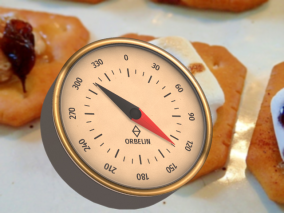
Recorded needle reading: **130** °
